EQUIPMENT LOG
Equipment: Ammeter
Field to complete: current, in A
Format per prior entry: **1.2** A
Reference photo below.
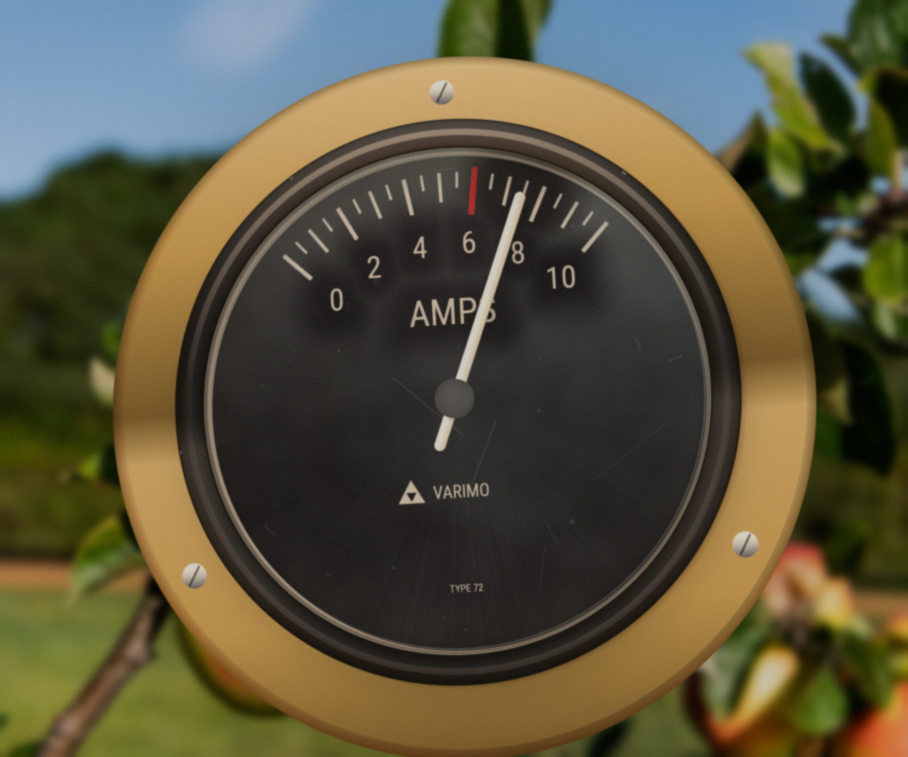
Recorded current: **7.5** A
